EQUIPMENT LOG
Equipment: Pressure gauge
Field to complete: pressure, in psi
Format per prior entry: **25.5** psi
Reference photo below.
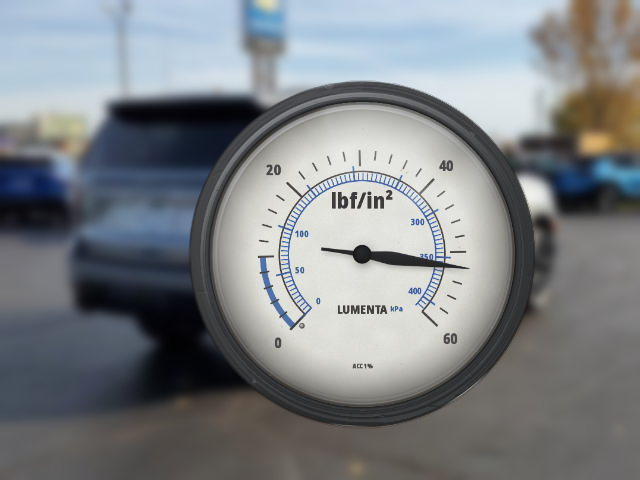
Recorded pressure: **52** psi
